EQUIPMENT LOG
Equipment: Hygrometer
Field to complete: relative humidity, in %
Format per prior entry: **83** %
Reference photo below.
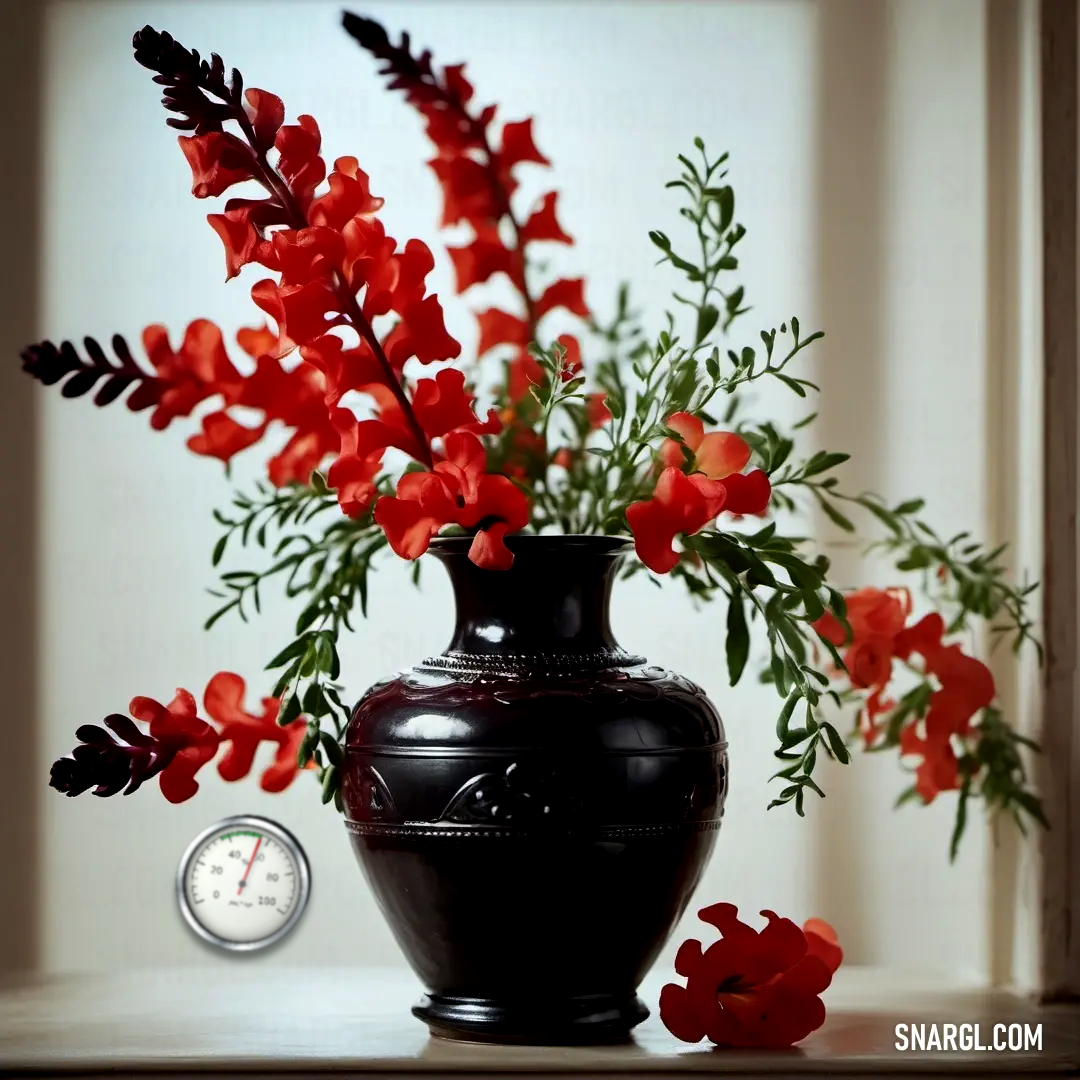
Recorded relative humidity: **56** %
